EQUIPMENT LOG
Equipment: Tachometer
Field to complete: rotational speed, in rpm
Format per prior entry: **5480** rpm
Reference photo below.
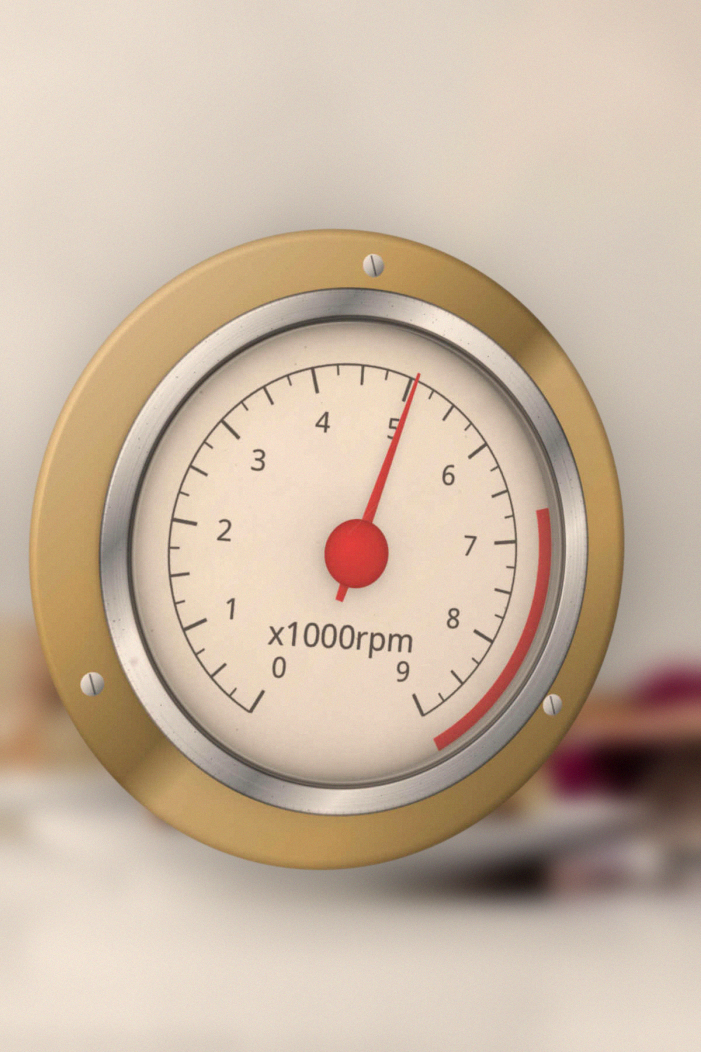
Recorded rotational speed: **5000** rpm
